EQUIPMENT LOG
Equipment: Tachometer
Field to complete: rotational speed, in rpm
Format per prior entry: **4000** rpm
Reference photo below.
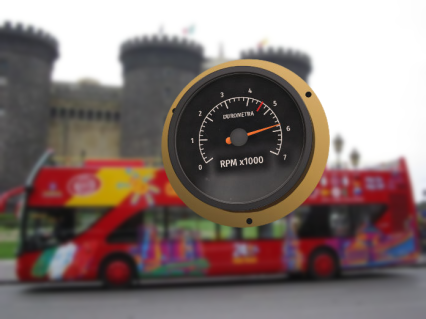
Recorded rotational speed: **5800** rpm
